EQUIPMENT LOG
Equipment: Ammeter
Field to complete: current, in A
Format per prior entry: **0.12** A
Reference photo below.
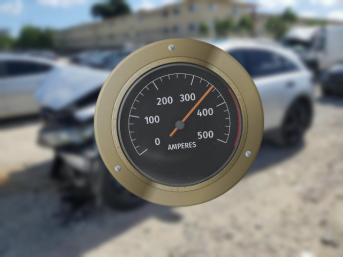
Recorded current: **350** A
